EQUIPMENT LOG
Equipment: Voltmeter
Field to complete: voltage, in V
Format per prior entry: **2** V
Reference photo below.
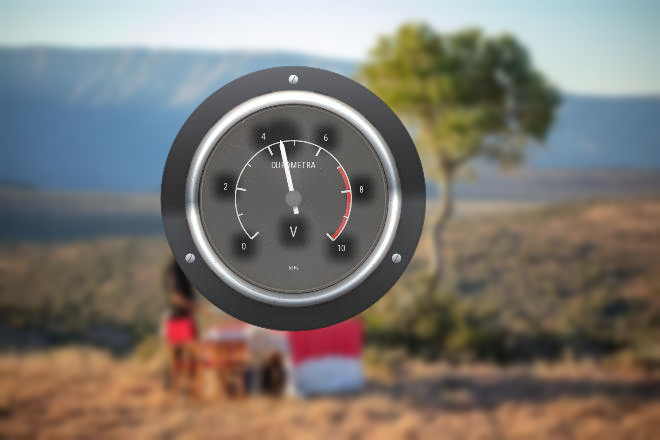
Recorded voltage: **4.5** V
